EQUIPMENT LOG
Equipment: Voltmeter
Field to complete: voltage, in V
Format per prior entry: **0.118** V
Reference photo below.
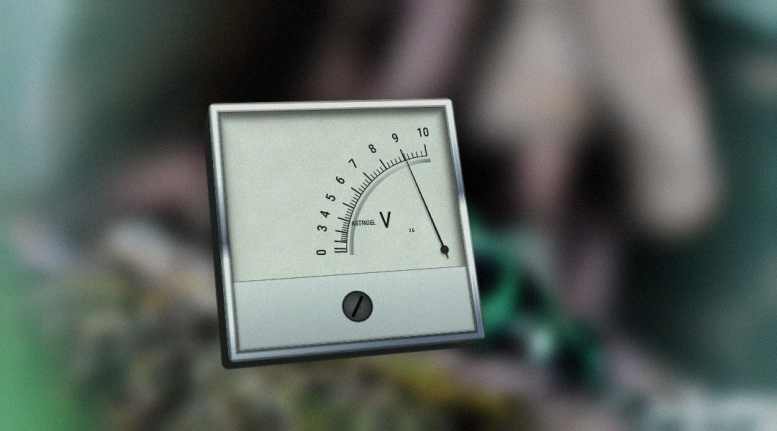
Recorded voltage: **9** V
